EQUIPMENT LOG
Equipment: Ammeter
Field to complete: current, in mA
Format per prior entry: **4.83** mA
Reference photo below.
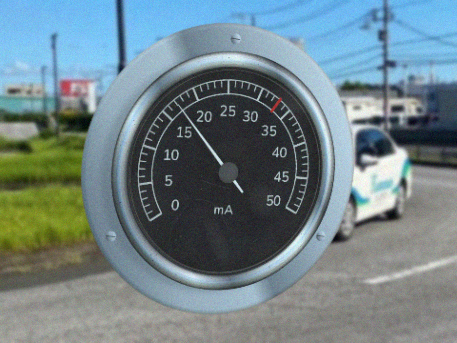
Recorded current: **17** mA
